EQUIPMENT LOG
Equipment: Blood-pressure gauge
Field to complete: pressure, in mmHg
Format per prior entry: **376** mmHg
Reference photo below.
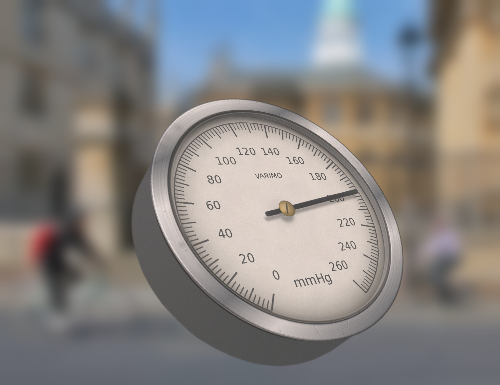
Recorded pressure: **200** mmHg
